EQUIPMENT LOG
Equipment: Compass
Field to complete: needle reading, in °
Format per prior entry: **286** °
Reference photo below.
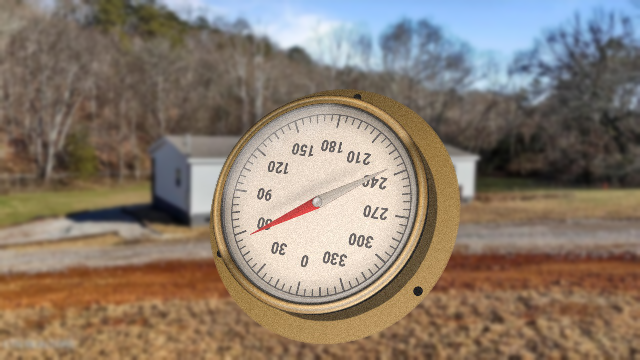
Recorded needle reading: **55** °
